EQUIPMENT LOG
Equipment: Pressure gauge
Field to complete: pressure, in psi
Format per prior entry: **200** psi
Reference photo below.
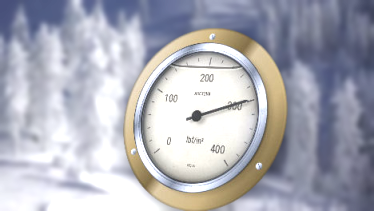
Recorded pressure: **300** psi
